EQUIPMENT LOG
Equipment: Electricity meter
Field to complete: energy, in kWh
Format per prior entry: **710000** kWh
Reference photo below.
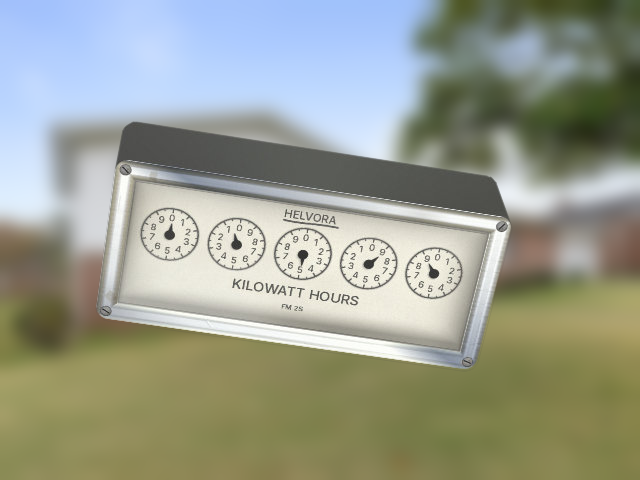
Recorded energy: **489** kWh
